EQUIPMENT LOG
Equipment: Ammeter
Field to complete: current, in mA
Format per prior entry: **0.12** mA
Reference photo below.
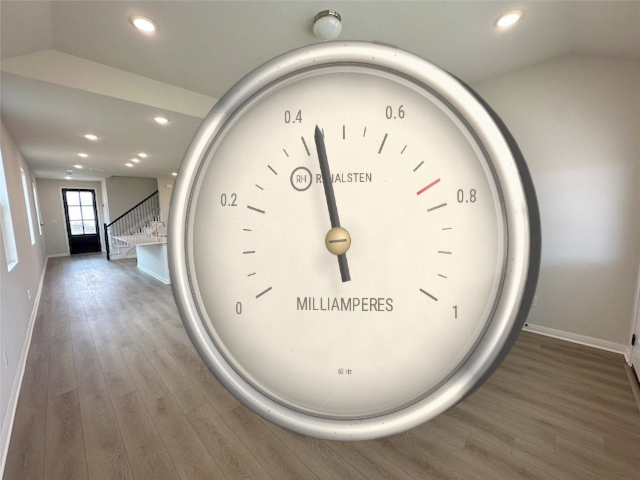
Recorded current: **0.45** mA
